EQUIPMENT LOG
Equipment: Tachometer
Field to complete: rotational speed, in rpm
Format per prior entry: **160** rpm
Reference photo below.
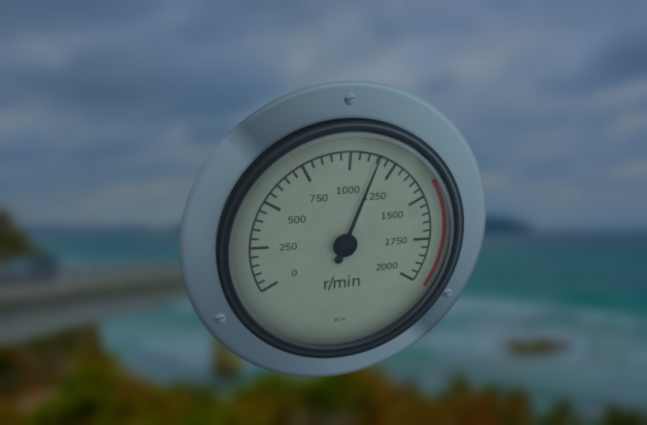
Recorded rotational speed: **1150** rpm
